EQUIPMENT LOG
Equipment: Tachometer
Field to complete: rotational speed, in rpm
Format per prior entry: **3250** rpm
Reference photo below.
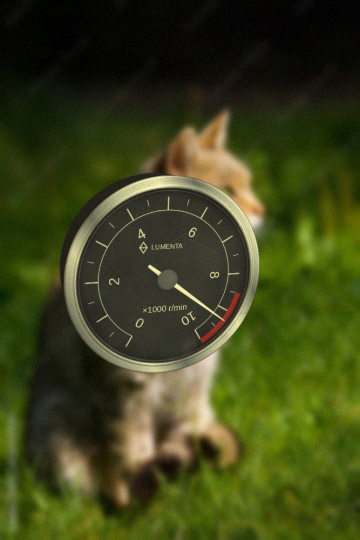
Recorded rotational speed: **9250** rpm
